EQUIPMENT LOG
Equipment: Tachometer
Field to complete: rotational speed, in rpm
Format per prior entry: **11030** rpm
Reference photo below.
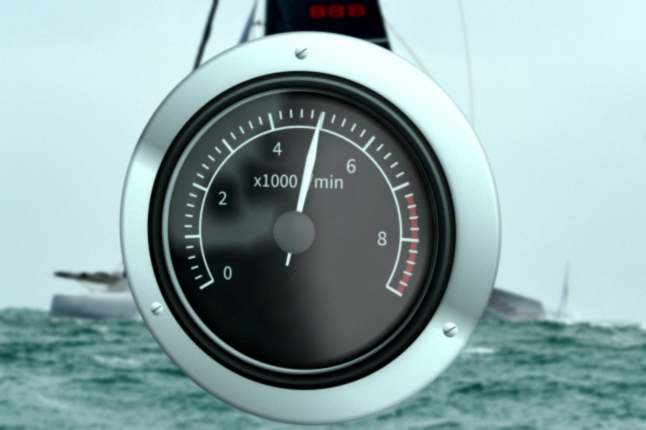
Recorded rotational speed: **5000** rpm
